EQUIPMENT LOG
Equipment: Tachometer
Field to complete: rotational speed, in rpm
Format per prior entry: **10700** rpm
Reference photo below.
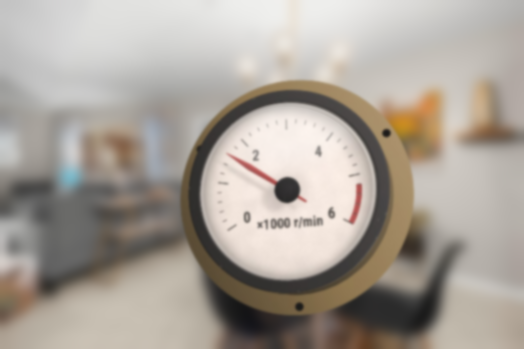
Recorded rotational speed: **1600** rpm
